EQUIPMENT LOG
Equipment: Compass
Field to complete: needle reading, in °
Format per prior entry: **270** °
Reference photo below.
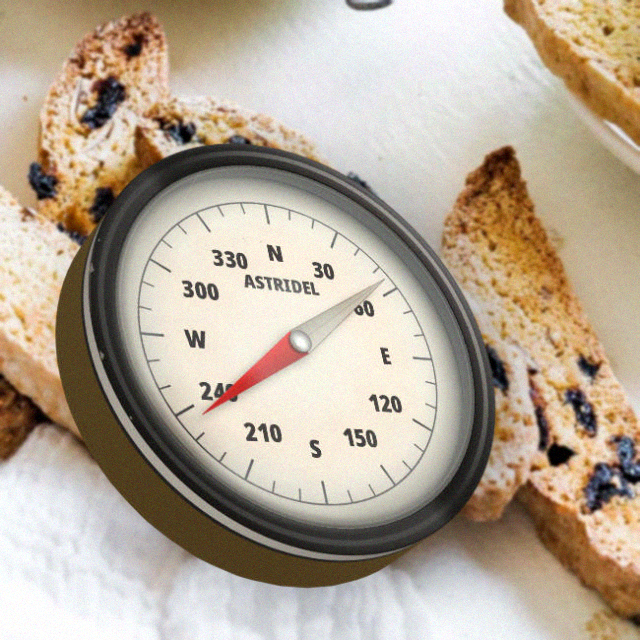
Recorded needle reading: **235** °
